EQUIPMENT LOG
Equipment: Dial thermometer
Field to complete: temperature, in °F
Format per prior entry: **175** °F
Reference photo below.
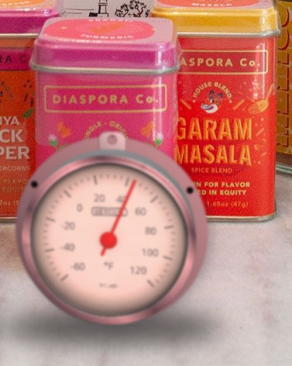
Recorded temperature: **44** °F
